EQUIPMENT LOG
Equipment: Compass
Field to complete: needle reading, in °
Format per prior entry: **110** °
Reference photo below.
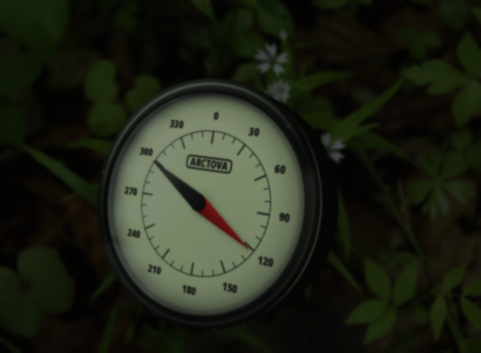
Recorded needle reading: **120** °
